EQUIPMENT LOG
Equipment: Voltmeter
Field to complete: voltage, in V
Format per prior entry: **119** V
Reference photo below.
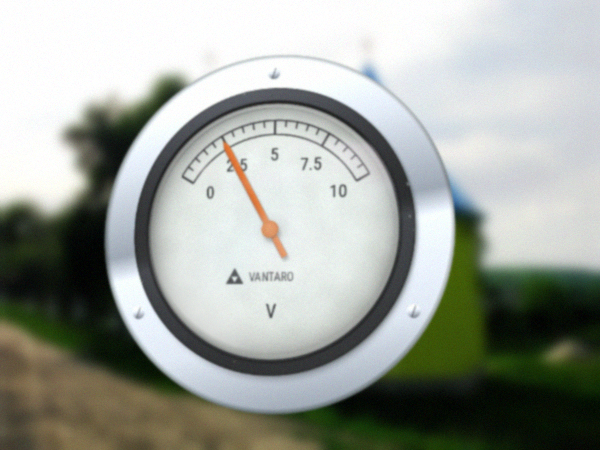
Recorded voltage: **2.5** V
